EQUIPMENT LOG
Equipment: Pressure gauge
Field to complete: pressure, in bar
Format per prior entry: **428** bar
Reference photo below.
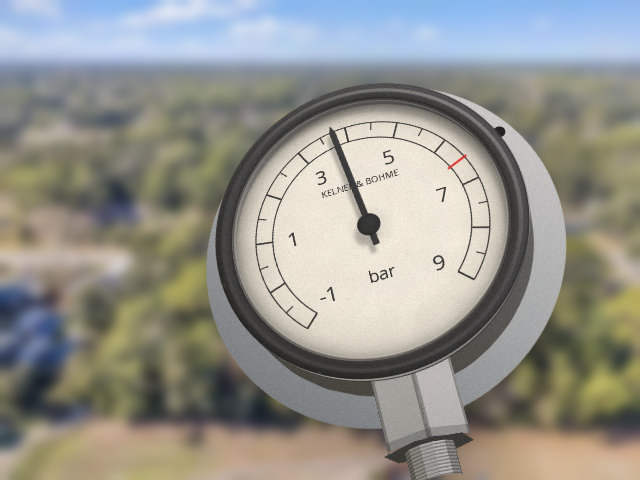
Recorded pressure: **3.75** bar
